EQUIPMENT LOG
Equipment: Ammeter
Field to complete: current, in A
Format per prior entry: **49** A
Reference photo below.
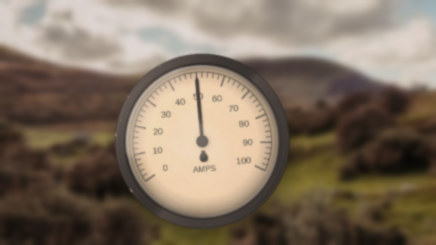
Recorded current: **50** A
